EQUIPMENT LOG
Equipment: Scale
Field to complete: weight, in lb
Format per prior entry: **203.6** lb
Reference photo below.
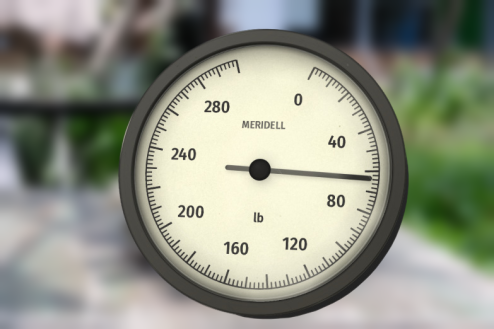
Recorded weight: **64** lb
